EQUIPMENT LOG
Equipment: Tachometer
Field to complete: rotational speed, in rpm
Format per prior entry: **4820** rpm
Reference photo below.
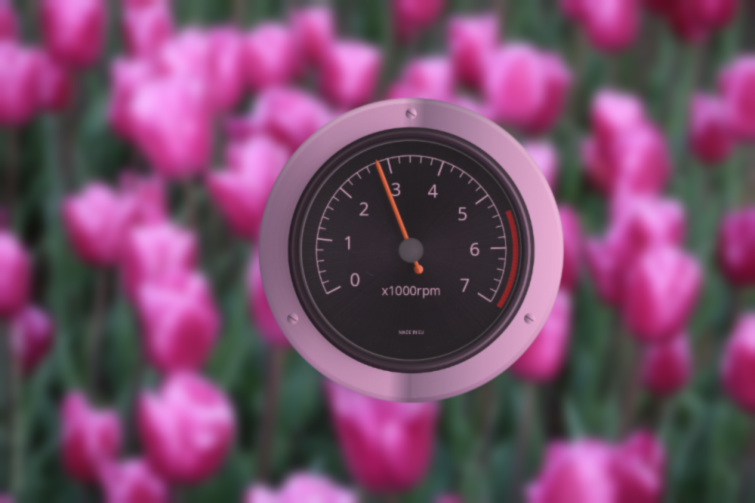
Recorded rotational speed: **2800** rpm
